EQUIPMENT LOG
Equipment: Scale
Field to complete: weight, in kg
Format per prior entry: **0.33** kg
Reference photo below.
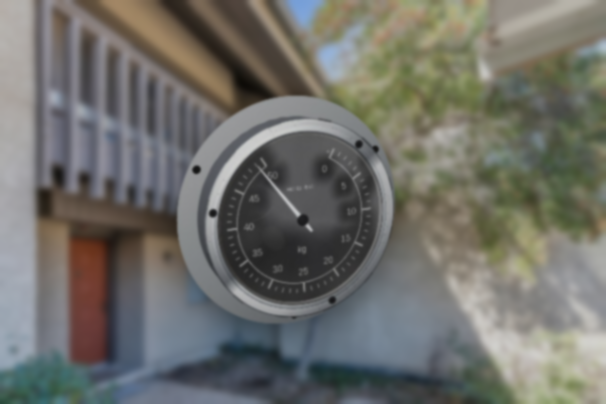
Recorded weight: **49** kg
